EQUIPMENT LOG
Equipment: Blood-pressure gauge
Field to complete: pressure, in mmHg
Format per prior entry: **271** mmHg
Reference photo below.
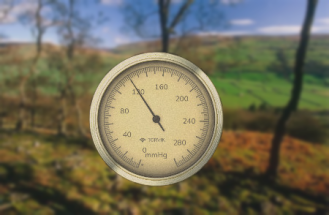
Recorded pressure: **120** mmHg
